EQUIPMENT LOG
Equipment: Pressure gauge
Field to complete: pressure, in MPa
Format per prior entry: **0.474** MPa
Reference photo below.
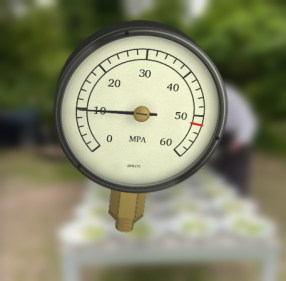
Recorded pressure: **10** MPa
